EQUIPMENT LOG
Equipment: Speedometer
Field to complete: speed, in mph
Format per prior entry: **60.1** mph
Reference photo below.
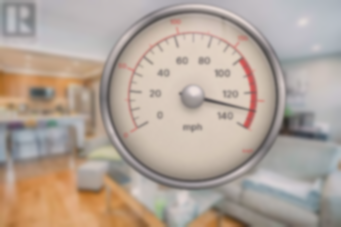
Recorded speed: **130** mph
